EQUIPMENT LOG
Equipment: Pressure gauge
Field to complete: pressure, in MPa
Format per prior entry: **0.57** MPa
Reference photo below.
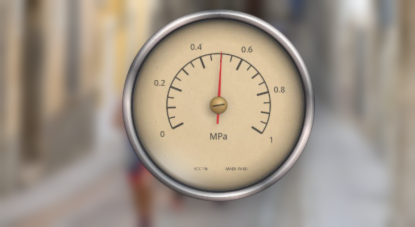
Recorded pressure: **0.5** MPa
